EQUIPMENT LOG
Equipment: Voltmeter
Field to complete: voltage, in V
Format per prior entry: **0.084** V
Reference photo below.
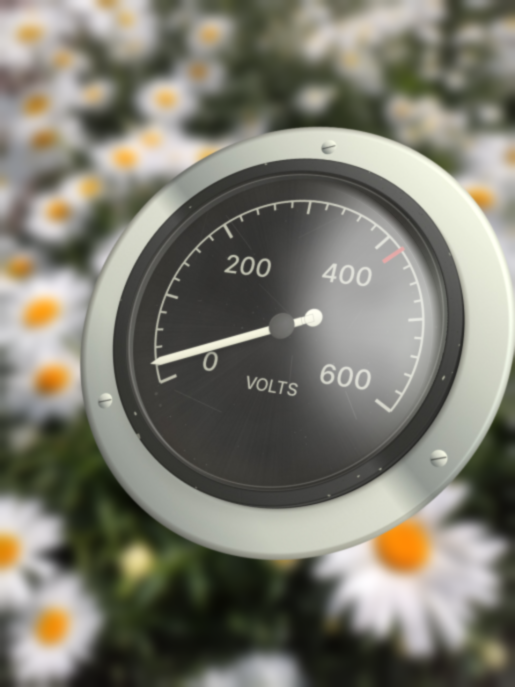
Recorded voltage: **20** V
